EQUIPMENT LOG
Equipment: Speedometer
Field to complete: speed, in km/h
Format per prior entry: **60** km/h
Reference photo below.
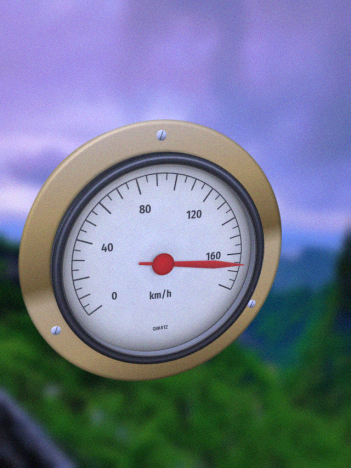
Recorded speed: **165** km/h
